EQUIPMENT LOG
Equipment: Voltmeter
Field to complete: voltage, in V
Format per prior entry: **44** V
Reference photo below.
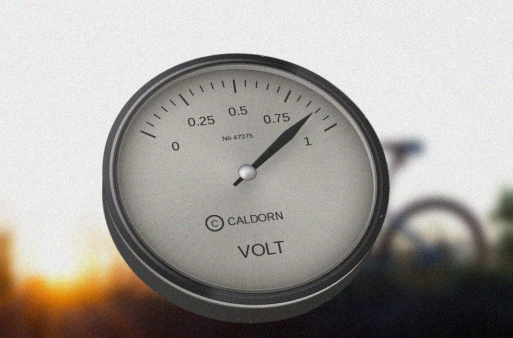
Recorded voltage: **0.9** V
